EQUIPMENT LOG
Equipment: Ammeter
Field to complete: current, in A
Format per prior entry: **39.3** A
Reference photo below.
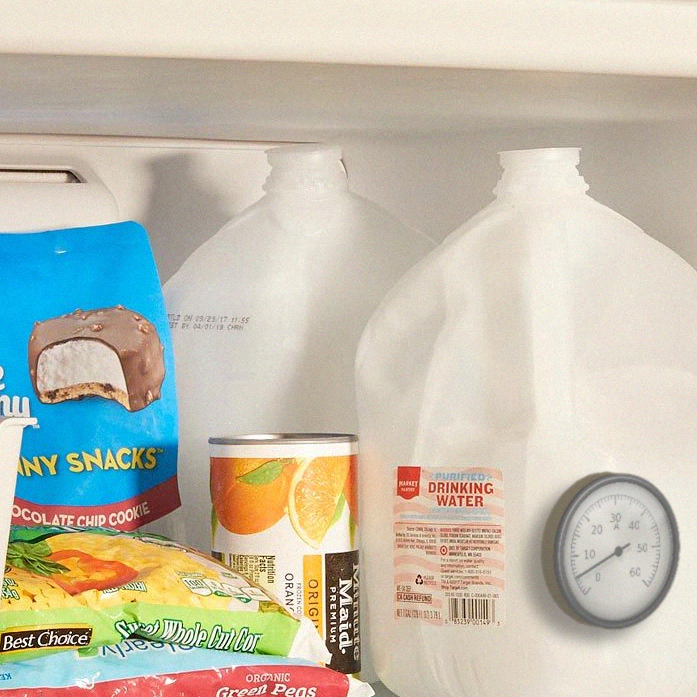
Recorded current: **5** A
